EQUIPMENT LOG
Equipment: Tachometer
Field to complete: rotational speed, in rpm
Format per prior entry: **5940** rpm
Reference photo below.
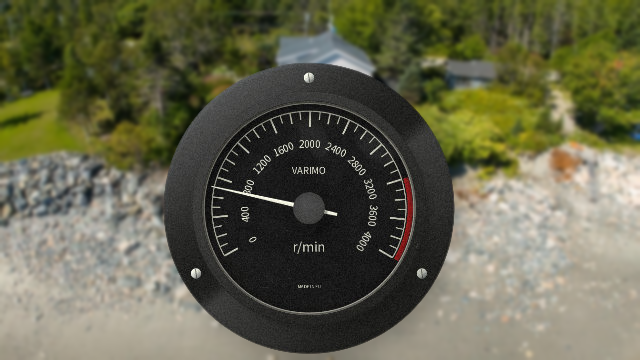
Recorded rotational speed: **700** rpm
